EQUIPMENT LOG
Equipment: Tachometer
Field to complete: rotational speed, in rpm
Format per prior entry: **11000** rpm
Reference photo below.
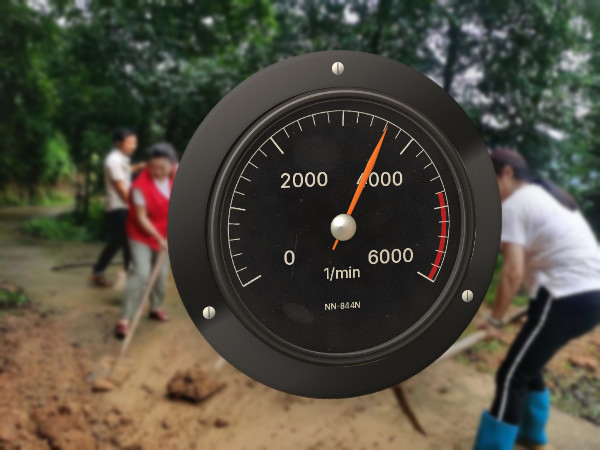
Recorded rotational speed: **3600** rpm
